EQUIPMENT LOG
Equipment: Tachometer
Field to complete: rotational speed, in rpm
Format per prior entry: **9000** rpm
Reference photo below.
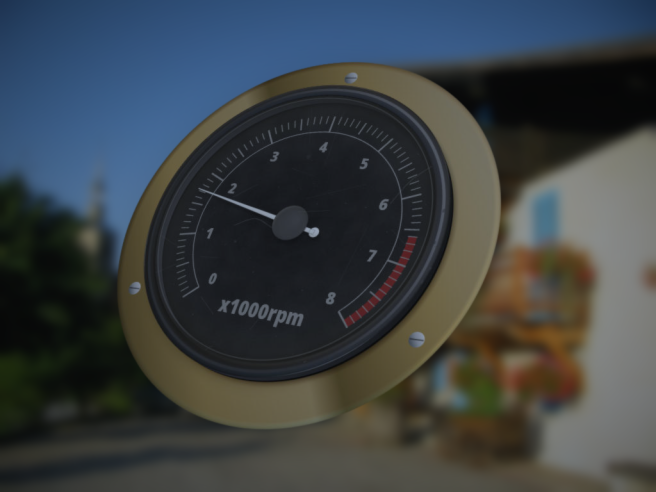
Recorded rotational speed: **1700** rpm
